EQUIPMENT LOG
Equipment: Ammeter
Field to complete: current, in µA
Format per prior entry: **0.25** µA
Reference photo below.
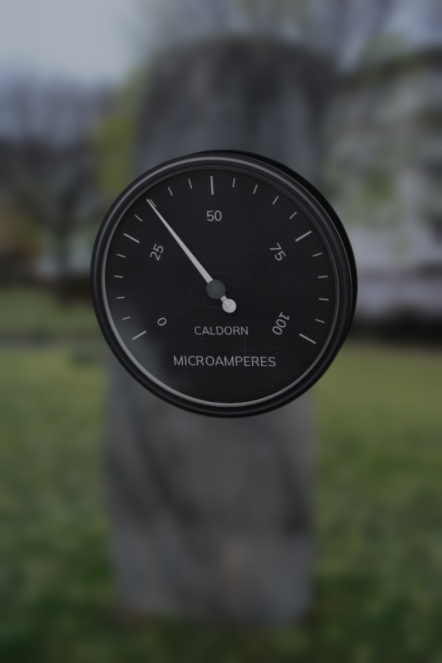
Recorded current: **35** µA
